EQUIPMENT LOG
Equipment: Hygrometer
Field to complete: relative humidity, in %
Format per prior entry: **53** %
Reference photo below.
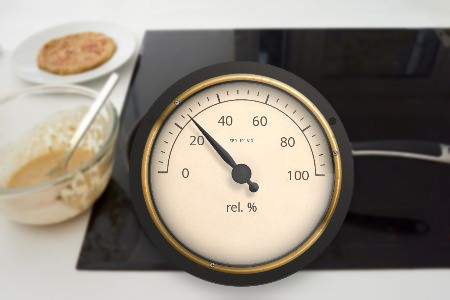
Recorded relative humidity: **26** %
